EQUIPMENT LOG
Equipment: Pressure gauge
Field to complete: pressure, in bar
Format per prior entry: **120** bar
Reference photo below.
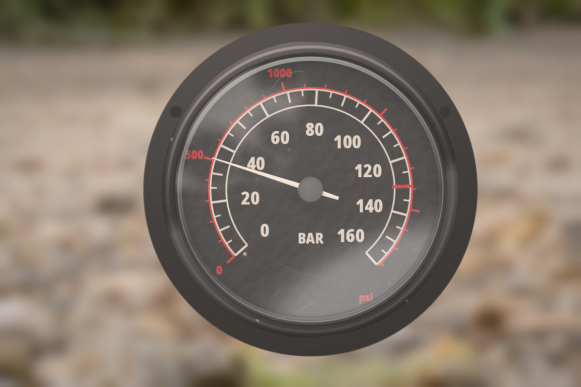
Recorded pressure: **35** bar
